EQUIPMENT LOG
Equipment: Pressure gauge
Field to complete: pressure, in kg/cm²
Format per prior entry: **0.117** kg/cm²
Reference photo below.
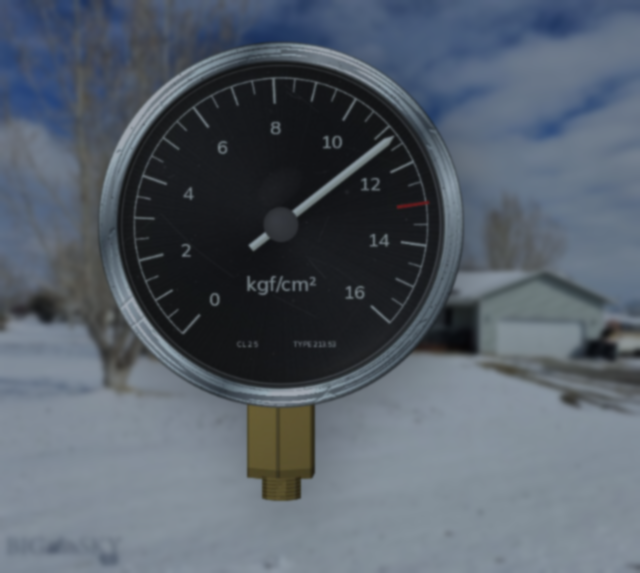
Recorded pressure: **11.25** kg/cm²
